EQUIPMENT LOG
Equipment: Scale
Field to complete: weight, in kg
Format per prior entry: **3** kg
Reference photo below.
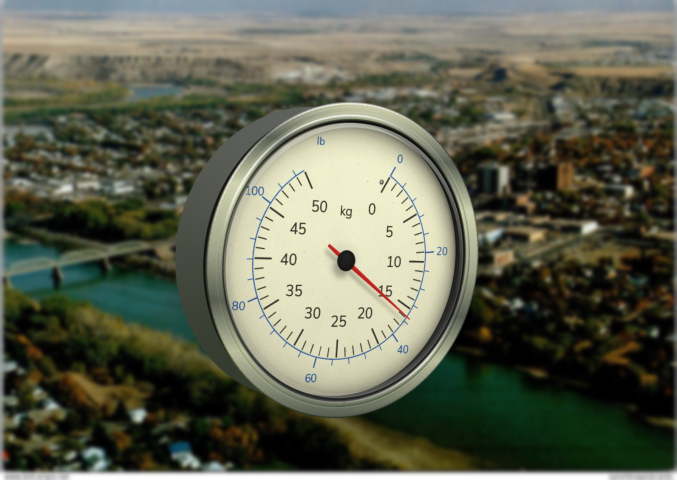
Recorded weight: **16** kg
